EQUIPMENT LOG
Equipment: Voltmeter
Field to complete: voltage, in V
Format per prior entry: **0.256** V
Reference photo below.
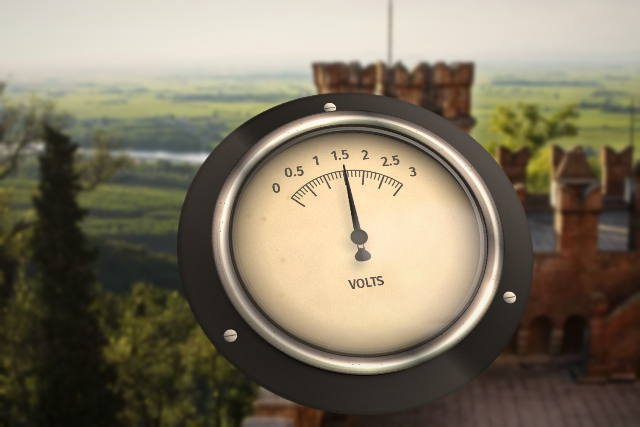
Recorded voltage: **1.5** V
